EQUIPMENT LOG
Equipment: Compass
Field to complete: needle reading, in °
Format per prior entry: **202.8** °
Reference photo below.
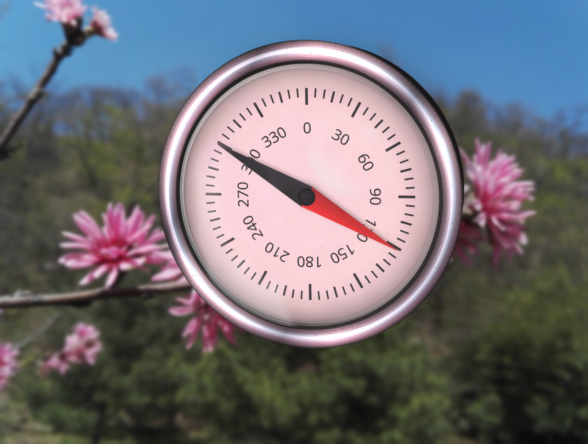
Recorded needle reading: **120** °
